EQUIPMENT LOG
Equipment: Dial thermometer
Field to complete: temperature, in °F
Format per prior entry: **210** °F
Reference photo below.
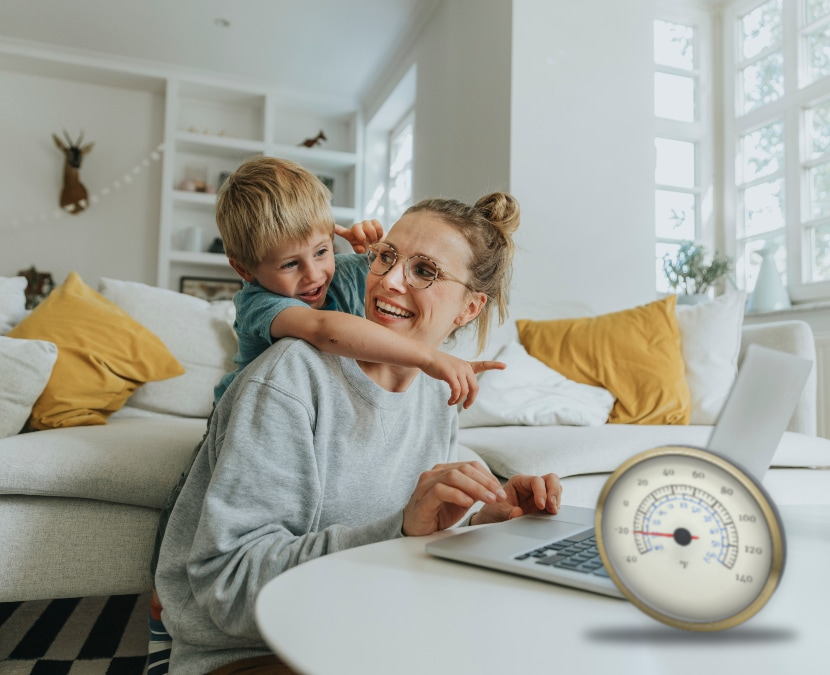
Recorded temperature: **-20** °F
